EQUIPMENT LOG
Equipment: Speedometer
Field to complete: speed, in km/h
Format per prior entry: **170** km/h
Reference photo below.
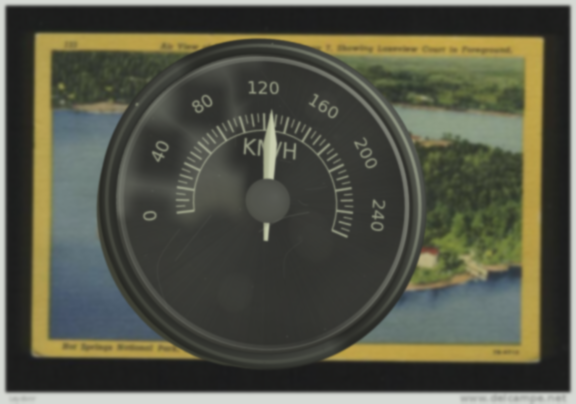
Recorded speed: **125** km/h
